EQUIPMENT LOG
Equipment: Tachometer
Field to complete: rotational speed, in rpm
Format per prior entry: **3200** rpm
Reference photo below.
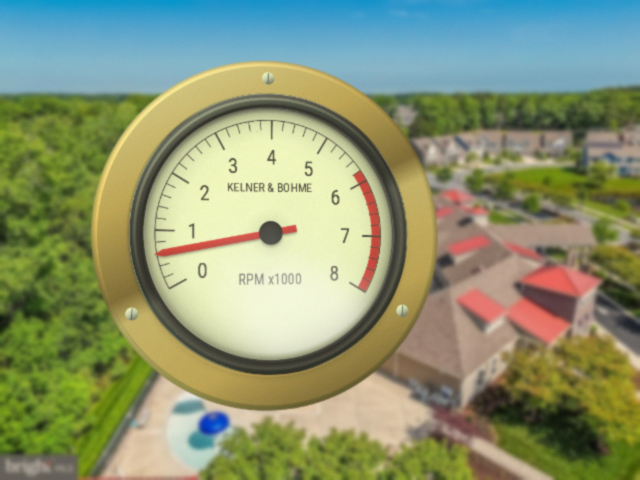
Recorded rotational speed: **600** rpm
